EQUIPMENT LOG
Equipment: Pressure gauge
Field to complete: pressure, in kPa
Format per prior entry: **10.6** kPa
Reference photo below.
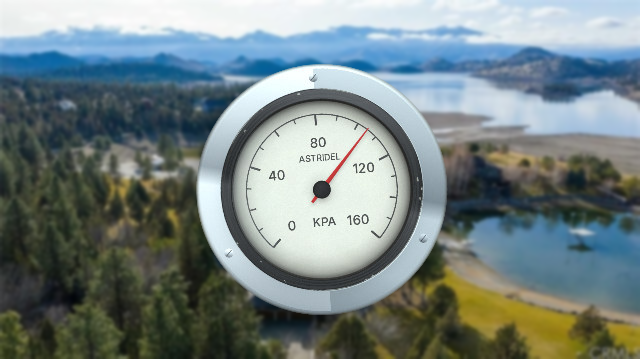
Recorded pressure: **105** kPa
